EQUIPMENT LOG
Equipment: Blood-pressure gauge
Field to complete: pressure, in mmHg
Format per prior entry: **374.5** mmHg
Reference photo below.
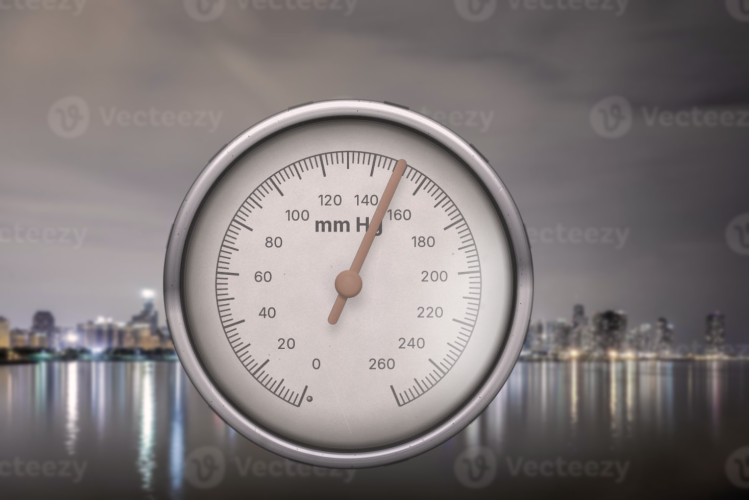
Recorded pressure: **150** mmHg
